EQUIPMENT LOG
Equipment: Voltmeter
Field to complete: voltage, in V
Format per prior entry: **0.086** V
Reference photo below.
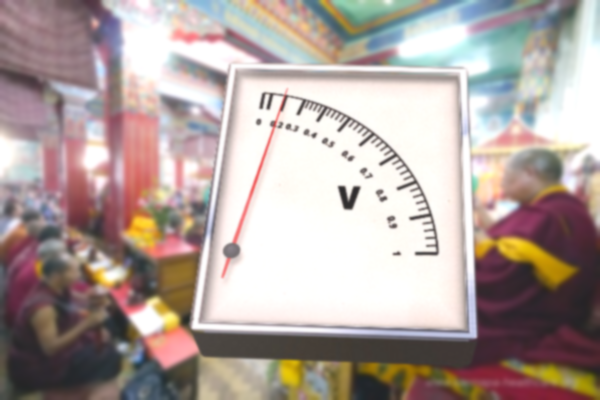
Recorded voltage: **0.2** V
